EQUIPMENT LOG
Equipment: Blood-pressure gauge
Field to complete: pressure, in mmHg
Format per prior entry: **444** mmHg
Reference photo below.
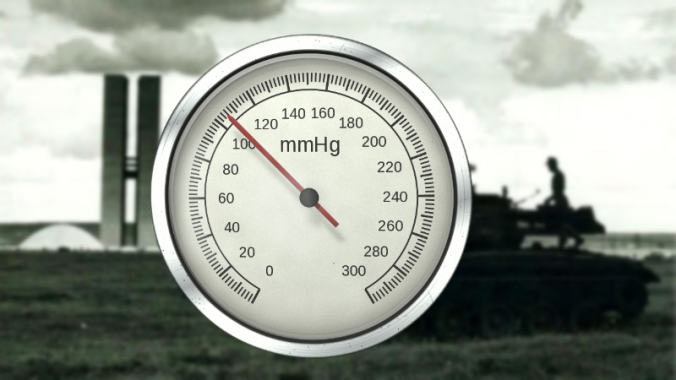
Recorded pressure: **106** mmHg
